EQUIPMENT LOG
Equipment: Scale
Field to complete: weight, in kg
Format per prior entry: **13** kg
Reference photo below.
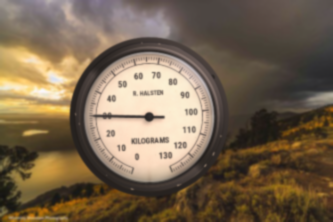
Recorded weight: **30** kg
